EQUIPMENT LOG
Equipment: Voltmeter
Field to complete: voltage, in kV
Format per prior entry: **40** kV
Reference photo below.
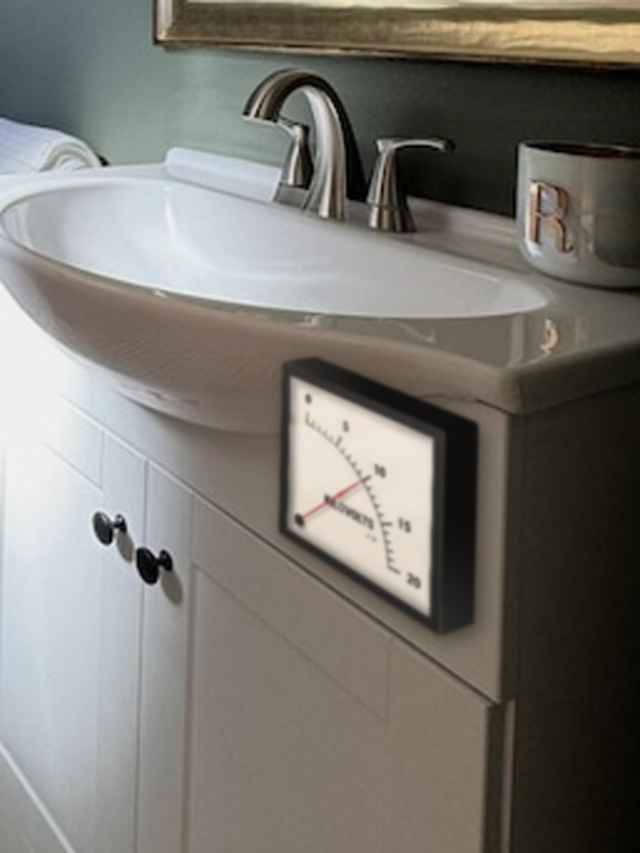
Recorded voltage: **10** kV
